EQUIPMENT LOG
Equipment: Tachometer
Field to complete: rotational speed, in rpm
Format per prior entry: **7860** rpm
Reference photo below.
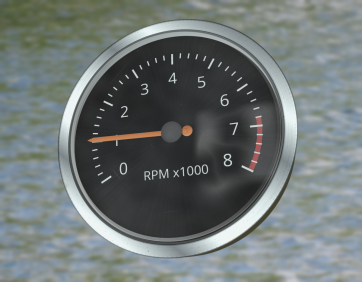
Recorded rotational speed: **1000** rpm
